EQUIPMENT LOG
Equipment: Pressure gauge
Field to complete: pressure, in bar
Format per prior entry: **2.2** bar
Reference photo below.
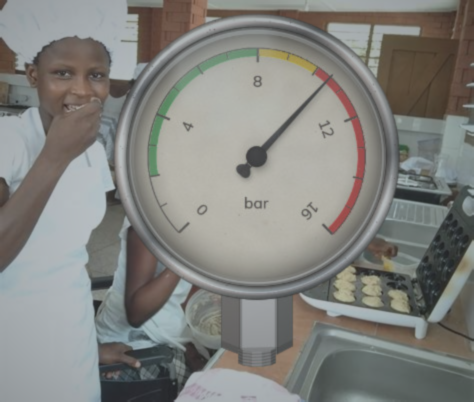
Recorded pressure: **10.5** bar
